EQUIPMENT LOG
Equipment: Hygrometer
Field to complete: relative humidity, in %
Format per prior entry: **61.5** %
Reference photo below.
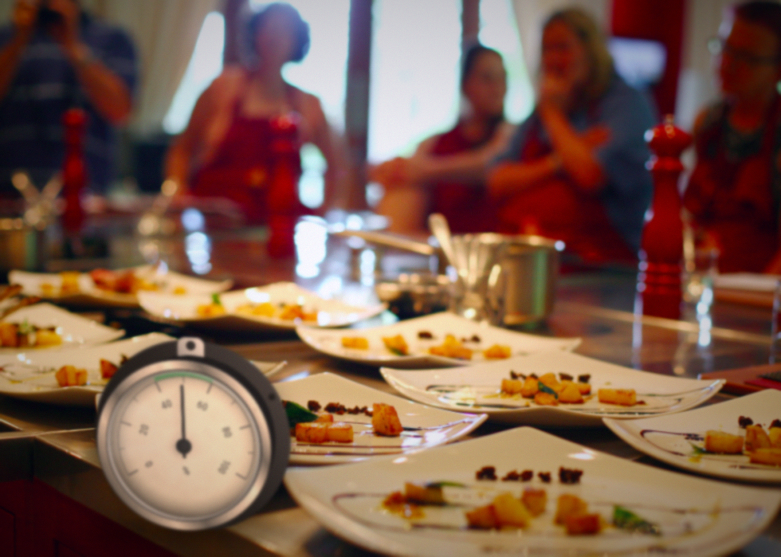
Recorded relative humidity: **50** %
